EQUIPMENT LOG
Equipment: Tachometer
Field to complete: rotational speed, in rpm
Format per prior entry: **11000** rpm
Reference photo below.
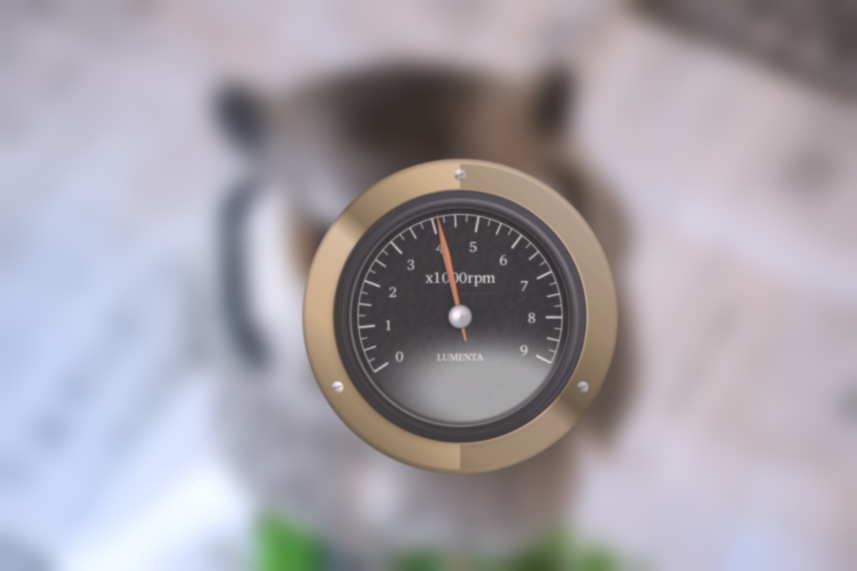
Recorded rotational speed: **4125** rpm
